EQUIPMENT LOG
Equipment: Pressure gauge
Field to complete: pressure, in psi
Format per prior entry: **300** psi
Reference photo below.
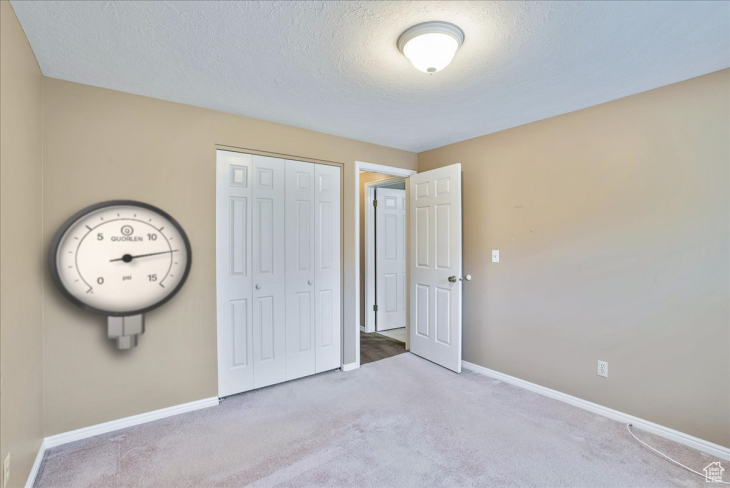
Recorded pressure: **12** psi
